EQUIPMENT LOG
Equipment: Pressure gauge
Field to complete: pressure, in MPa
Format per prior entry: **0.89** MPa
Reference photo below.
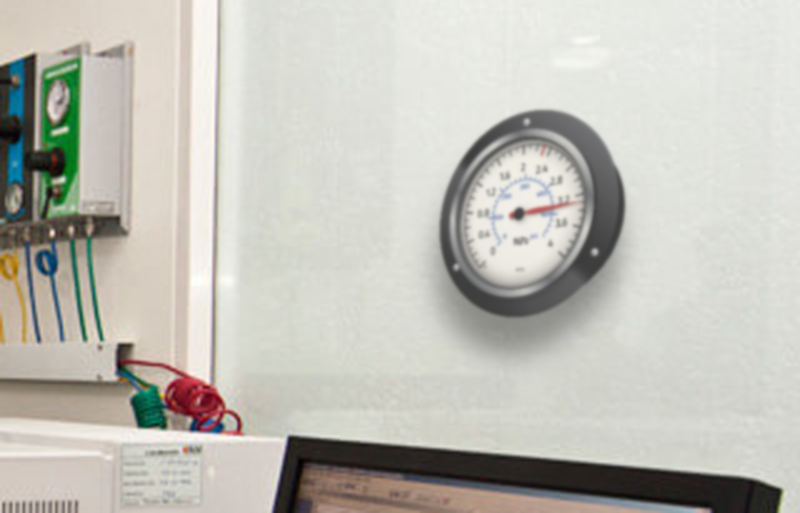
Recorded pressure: **3.3** MPa
